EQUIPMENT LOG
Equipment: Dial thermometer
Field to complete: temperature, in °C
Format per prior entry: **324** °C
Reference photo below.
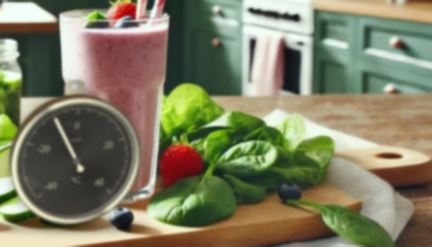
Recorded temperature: **-8** °C
